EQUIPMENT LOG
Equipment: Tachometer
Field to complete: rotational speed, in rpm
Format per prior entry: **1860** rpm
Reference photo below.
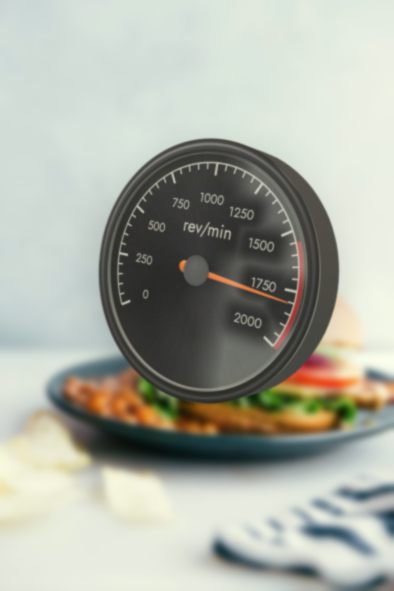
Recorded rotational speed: **1800** rpm
